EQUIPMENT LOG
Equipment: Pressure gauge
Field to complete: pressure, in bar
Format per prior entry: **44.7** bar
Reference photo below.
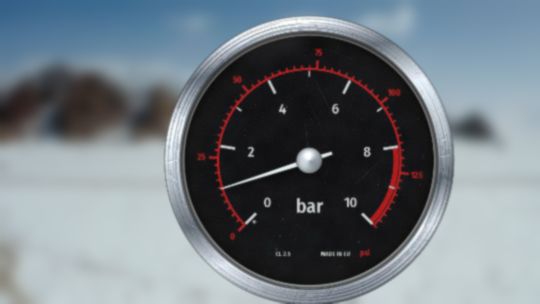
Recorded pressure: **1** bar
